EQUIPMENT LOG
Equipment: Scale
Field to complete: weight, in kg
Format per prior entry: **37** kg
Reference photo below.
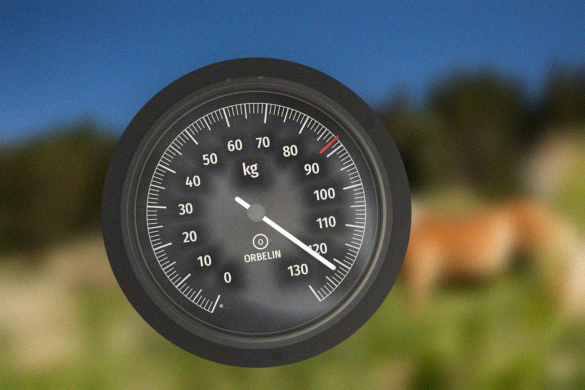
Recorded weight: **122** kg
